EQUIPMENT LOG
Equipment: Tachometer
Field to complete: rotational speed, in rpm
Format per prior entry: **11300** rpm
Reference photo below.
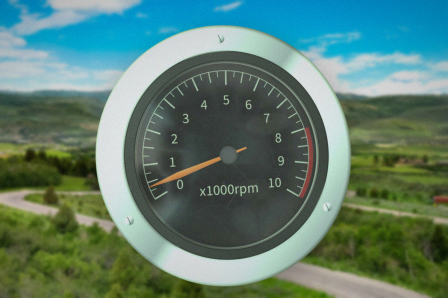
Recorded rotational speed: **375** rpm
